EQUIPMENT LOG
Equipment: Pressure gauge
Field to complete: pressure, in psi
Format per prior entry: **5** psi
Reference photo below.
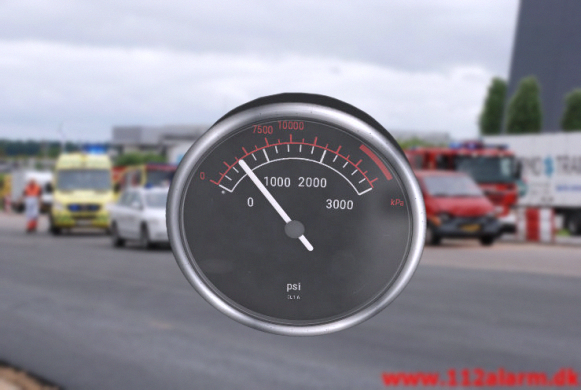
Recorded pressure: **600** psi
